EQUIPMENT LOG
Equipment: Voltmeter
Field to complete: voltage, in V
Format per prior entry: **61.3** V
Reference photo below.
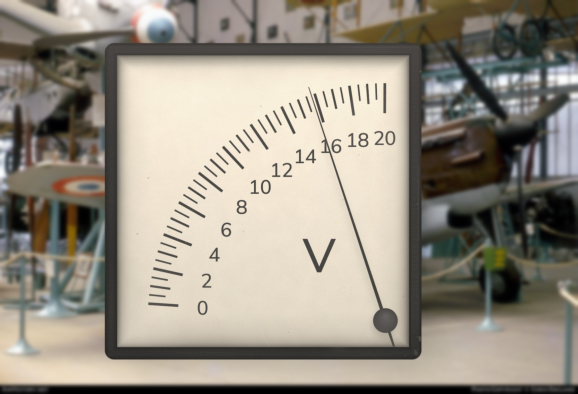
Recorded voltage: **15.75** V
